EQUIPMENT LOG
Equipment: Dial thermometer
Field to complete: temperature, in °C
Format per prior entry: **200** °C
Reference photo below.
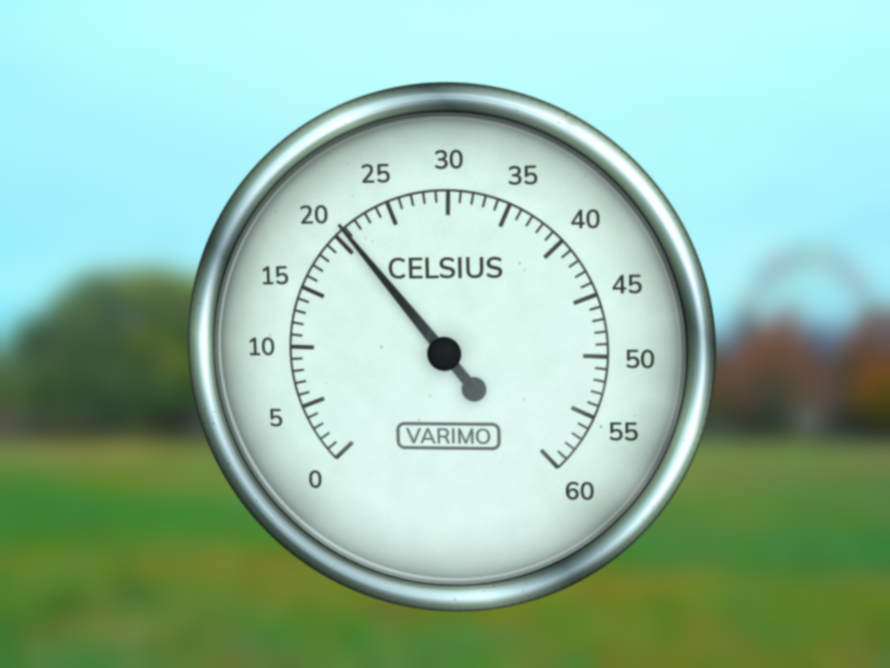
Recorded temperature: **21** °C
